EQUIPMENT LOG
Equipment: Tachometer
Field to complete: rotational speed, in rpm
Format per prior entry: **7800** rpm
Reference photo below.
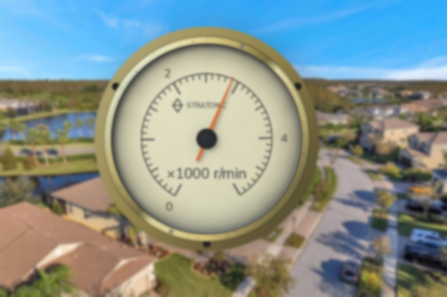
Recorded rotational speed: **2900** rpm
